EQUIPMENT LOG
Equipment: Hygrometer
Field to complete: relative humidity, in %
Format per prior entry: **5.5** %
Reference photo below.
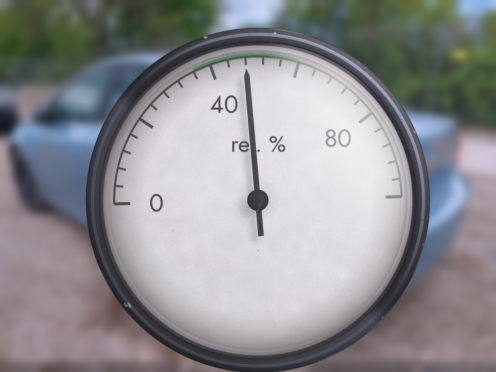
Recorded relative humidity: **48** %
